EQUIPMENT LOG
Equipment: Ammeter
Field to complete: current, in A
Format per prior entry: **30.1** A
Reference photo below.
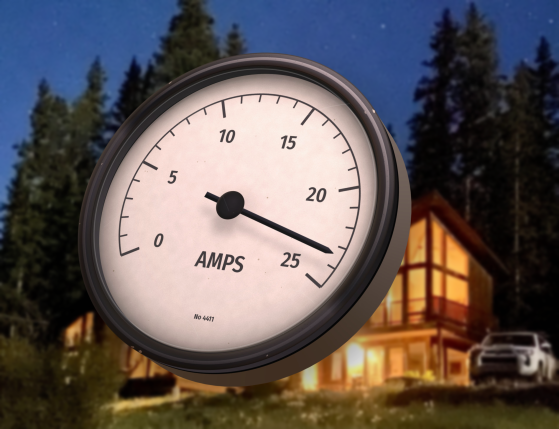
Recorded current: **23.5** A
